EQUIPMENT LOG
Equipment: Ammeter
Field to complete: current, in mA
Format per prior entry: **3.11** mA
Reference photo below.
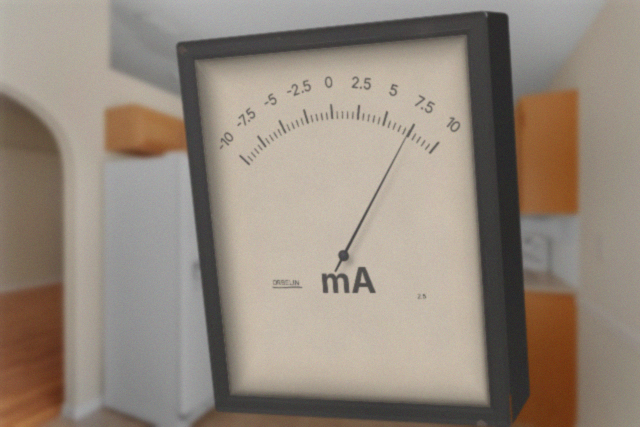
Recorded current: **7.5** mA
